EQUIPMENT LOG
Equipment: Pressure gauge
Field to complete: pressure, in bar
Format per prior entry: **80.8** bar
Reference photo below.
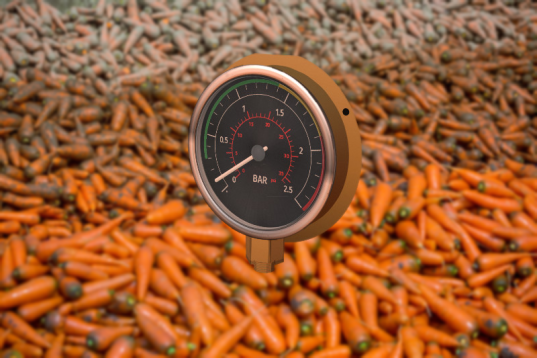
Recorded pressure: **0.1** bar
